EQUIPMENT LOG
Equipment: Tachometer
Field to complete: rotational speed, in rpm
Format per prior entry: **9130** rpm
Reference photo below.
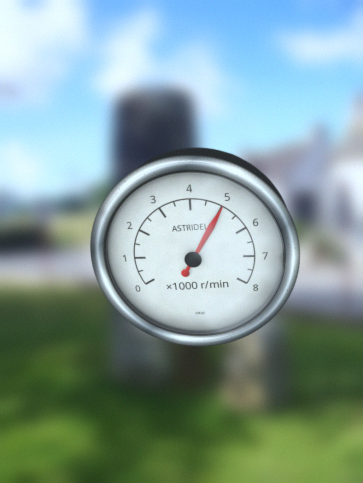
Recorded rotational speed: **5000** rpm
